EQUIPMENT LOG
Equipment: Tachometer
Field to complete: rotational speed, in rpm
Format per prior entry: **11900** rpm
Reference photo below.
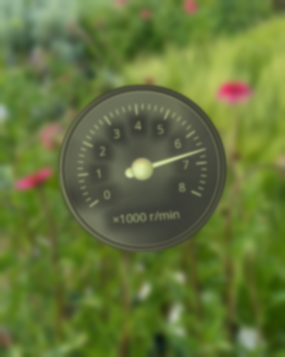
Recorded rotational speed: **6600** rpm
